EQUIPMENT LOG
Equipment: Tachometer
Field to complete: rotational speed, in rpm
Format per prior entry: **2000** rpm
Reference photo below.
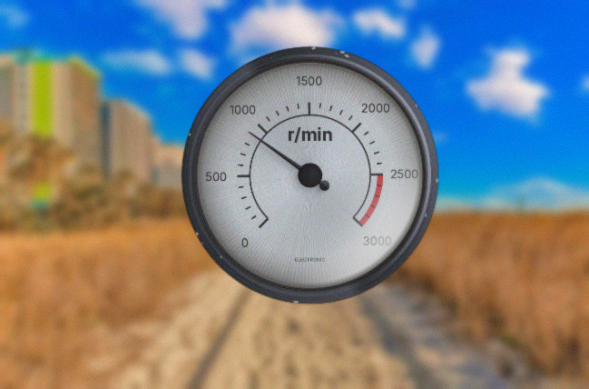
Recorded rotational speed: **900** rpm
